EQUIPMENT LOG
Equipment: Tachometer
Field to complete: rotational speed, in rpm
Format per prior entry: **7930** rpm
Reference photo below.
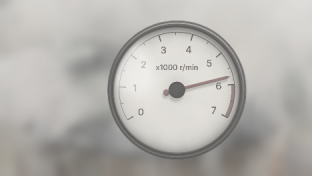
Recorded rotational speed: **5750** rpm
